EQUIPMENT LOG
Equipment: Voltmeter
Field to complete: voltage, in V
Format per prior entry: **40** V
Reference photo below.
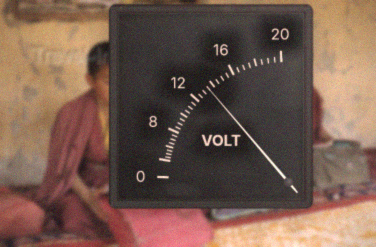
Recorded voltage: **13.5** V
